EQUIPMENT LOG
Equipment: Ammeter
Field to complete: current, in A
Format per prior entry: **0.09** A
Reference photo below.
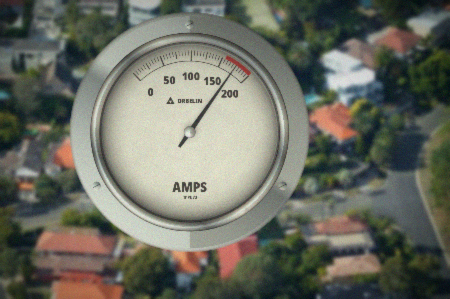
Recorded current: **175** A
